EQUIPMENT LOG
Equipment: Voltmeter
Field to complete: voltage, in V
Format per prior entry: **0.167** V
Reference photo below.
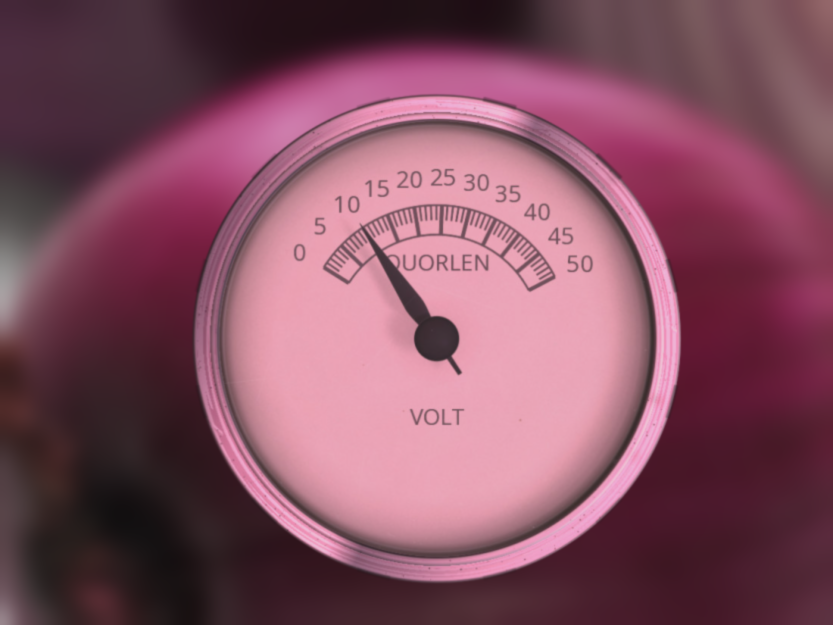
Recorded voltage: **10** V
